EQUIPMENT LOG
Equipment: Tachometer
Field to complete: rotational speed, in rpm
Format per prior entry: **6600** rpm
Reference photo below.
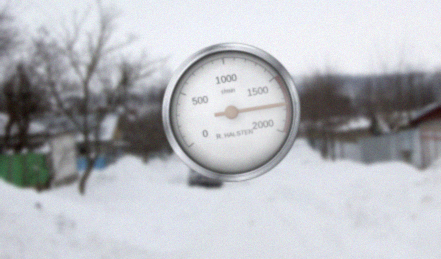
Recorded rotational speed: **1750** rpm
